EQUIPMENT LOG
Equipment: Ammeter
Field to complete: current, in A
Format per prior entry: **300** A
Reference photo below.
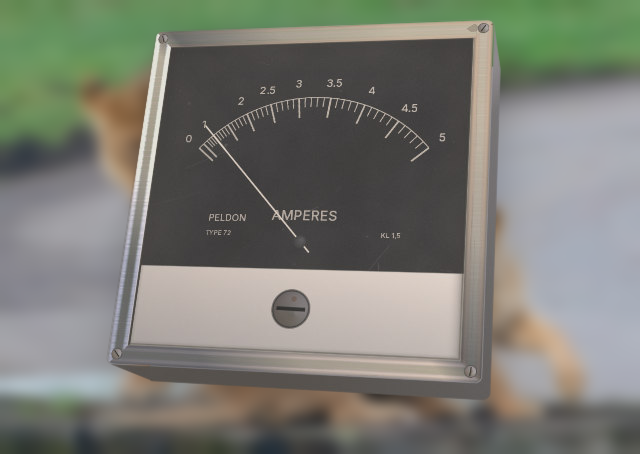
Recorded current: **1** A
